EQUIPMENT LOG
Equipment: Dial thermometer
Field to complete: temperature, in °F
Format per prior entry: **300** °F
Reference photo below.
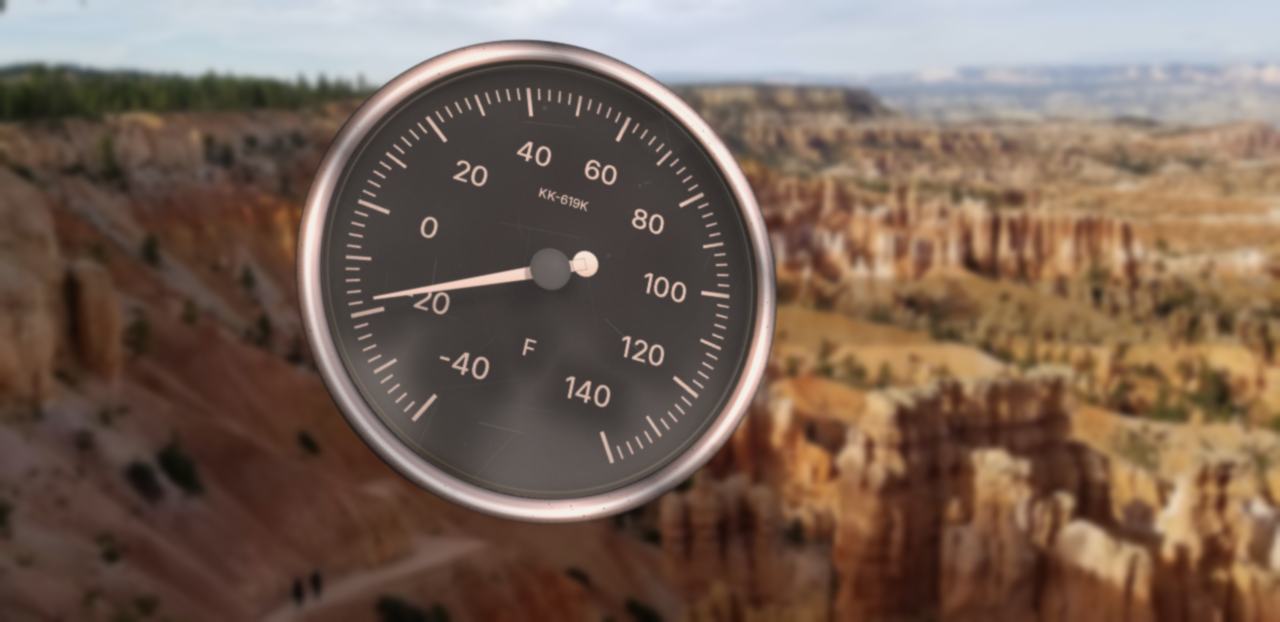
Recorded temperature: **-18** °F
